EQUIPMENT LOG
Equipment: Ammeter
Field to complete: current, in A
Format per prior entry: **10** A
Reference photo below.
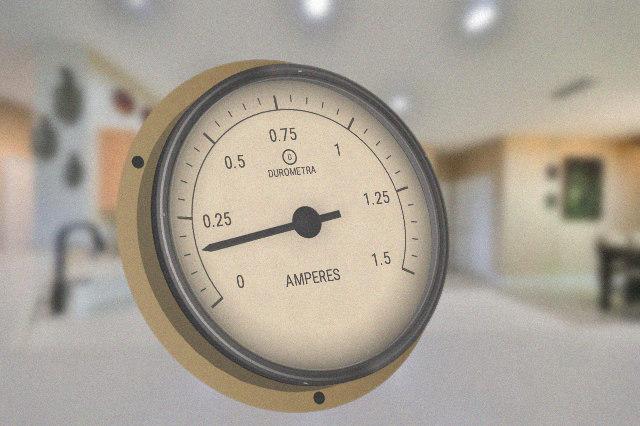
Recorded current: **0.15** A
